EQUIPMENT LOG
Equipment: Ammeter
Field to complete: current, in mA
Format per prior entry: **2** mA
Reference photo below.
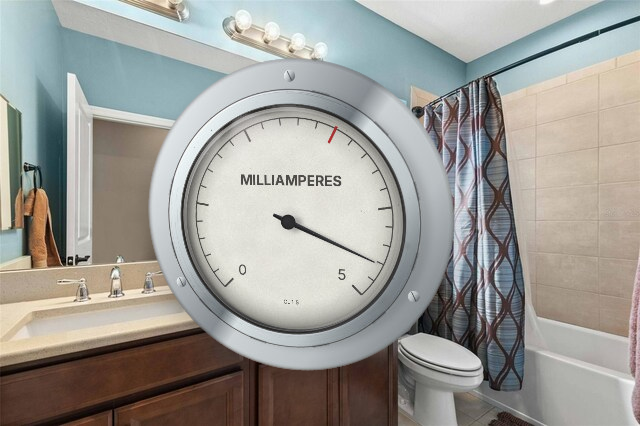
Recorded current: **4.6** mA
